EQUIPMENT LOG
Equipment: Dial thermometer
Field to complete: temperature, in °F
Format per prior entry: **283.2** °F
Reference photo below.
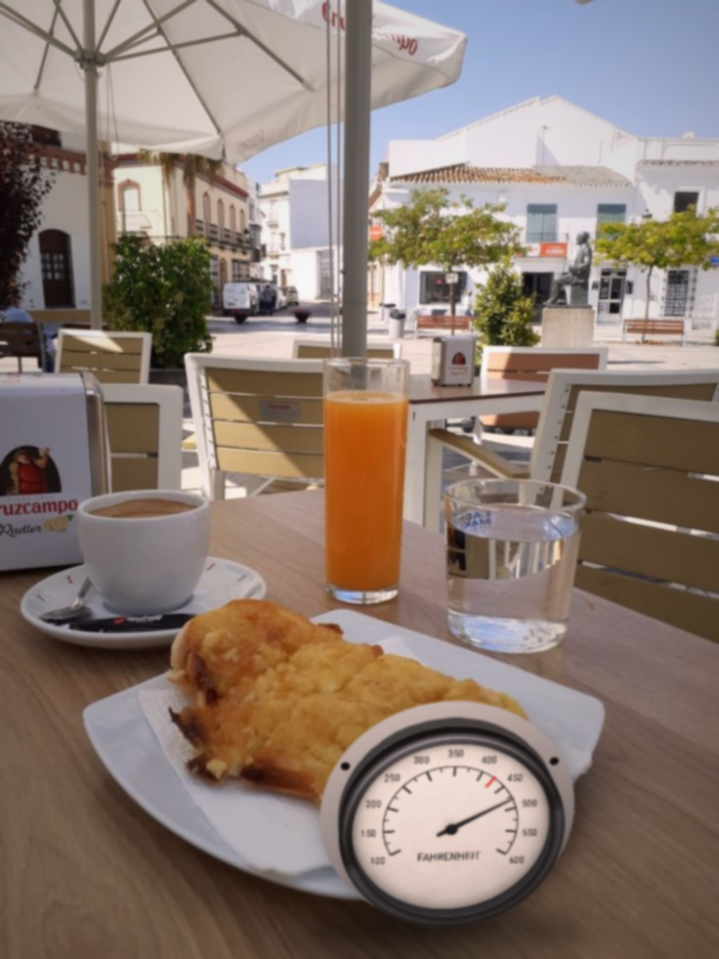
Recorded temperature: **475** °F
